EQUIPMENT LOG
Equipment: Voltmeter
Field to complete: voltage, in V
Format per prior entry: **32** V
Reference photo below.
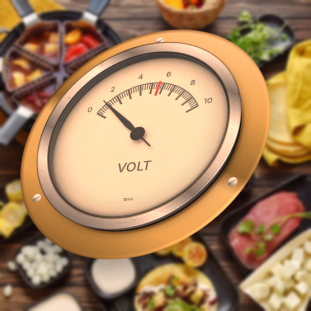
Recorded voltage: **1** V
